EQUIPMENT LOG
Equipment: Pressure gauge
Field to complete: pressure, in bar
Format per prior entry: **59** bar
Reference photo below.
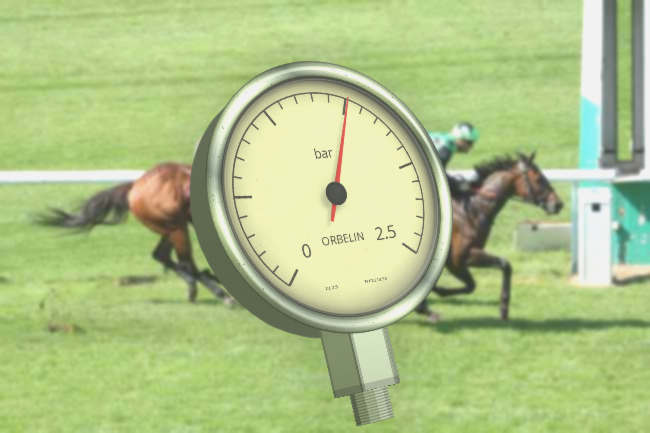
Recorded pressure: **1.5** bar
